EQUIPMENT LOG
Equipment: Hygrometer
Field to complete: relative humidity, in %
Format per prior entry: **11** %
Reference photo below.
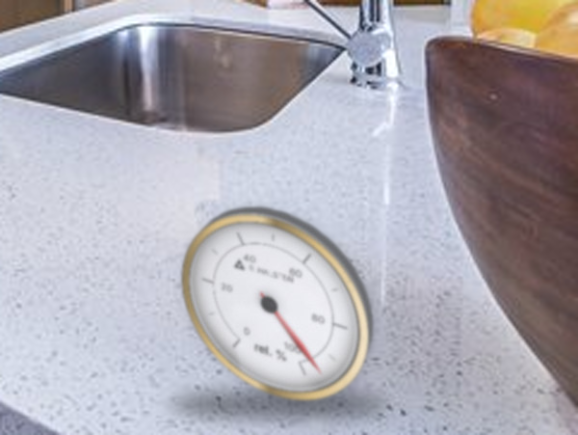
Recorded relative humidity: **95** %
